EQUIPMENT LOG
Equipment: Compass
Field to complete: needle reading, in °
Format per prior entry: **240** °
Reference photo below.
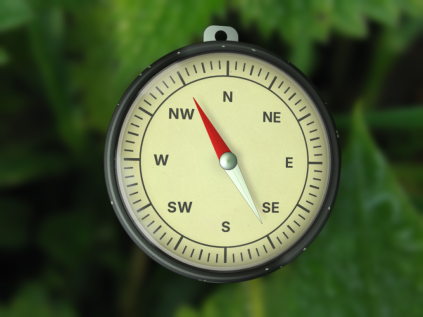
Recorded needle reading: **330** °
